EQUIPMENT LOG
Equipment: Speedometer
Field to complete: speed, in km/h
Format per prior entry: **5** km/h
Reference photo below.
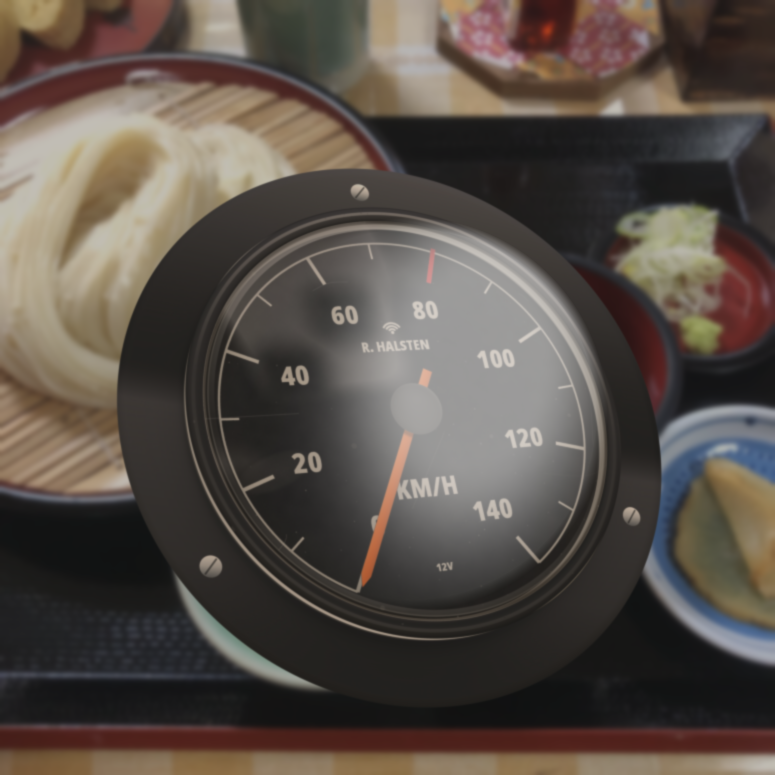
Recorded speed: **0** km/h
